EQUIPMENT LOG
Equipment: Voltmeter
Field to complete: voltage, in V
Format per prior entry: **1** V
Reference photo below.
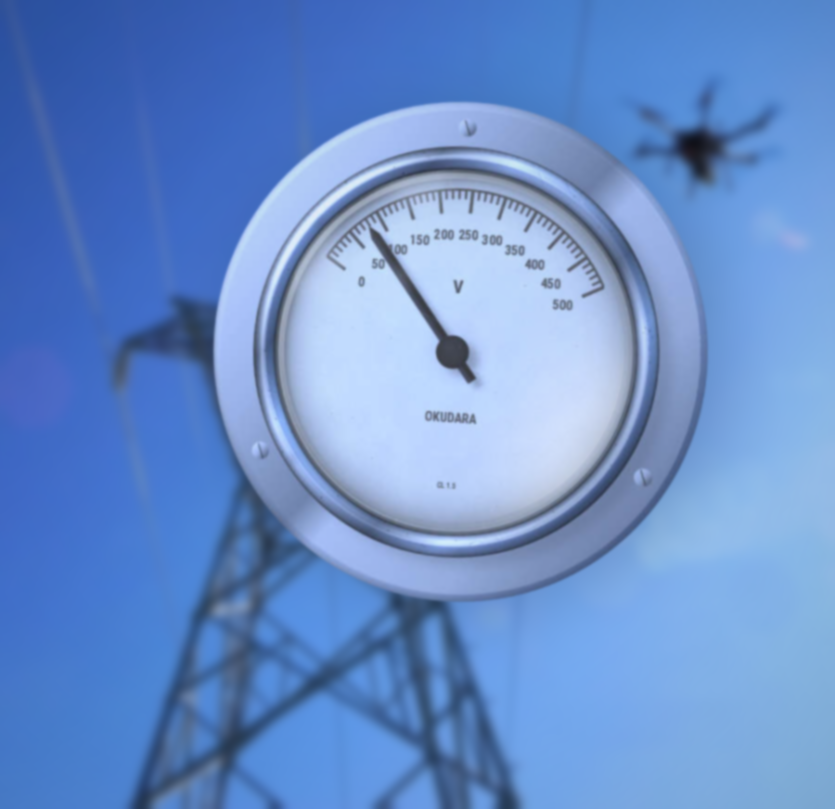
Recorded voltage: **80** V
